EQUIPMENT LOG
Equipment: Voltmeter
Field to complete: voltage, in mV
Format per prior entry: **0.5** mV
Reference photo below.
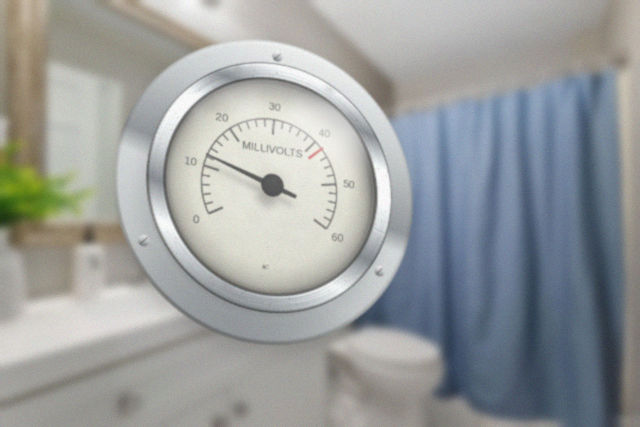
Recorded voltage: **12** mV
